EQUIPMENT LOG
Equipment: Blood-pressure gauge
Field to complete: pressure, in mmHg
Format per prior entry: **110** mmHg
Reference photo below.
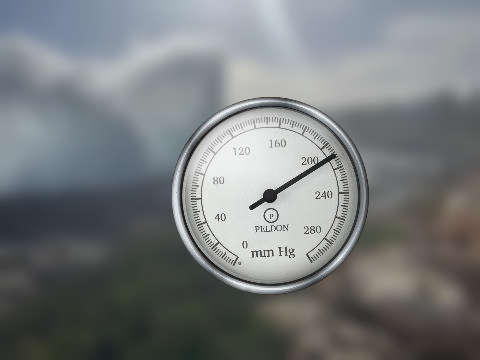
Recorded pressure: **210** mmHg
